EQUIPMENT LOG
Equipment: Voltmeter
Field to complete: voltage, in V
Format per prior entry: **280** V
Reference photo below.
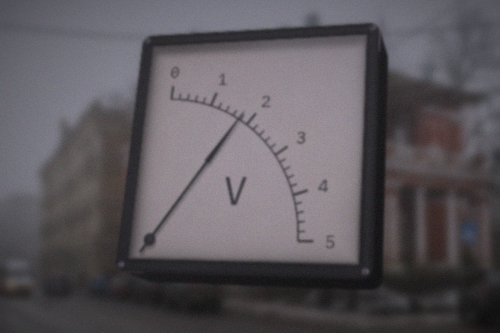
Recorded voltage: **1.8** V
